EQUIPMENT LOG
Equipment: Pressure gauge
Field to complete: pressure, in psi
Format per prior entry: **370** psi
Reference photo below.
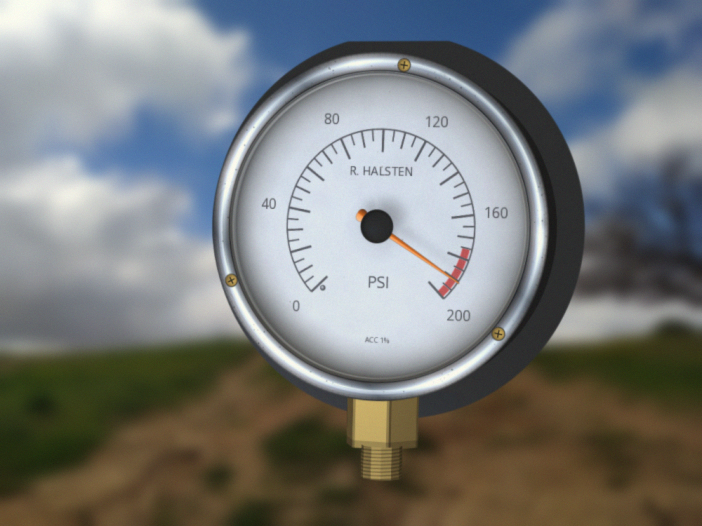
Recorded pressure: **190** psi
